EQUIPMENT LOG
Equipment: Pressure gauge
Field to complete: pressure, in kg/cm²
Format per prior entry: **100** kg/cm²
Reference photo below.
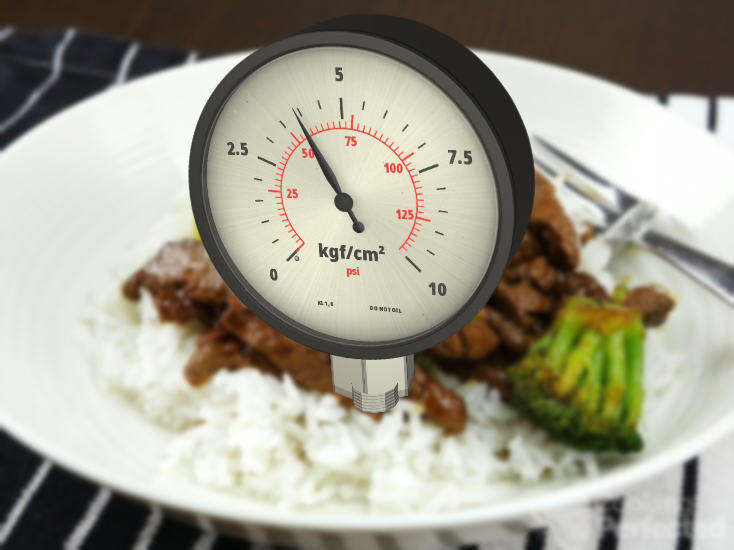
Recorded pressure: **4** kg/cm²
